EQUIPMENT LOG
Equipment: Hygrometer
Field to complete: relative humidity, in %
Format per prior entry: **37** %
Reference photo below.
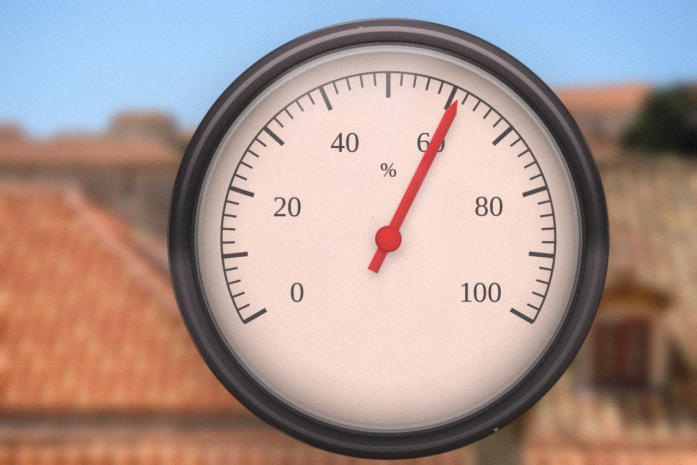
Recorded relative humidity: **61** %
